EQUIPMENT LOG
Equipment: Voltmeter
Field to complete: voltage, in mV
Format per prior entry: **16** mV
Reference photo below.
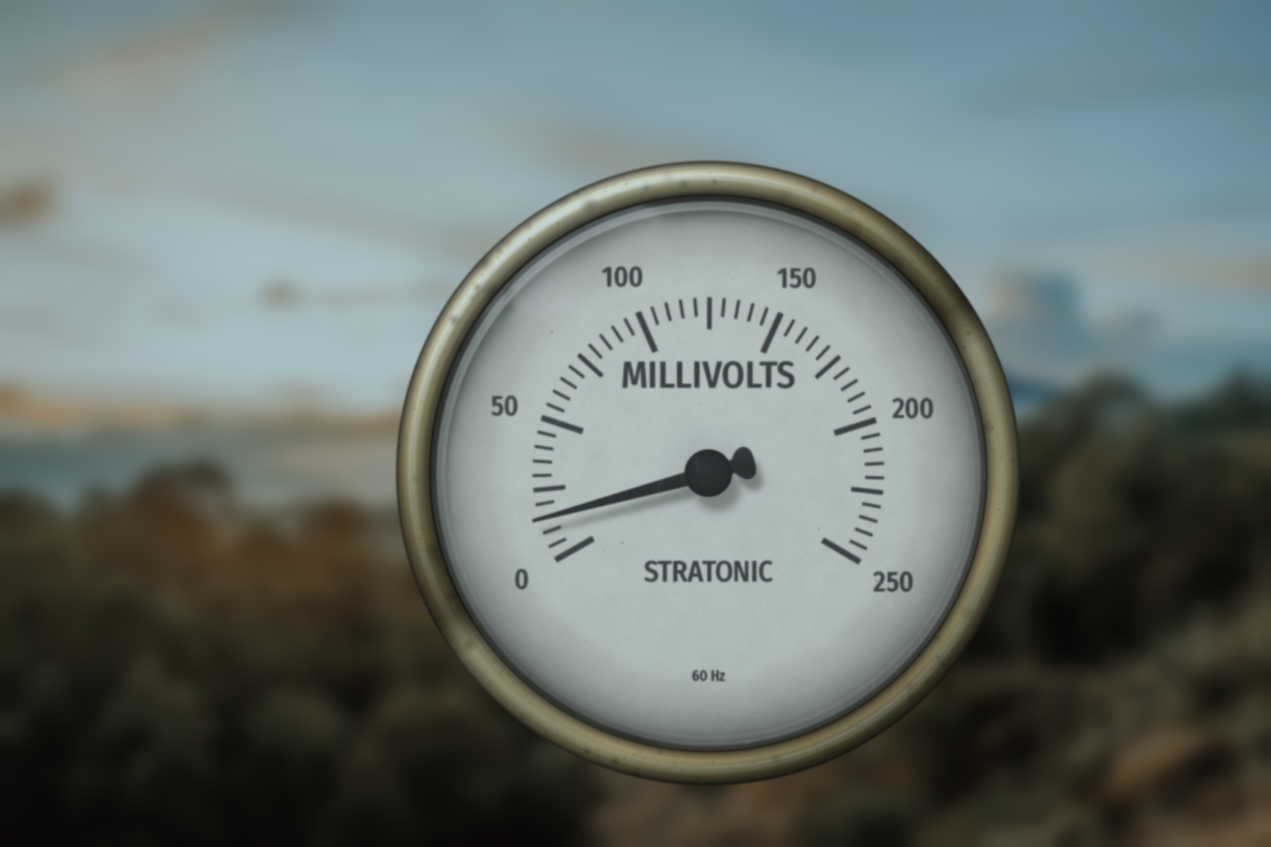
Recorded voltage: **15** mV
